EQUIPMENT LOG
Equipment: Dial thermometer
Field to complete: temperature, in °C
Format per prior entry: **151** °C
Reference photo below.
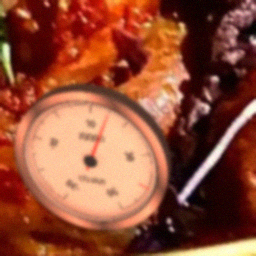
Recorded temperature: **15** °C
